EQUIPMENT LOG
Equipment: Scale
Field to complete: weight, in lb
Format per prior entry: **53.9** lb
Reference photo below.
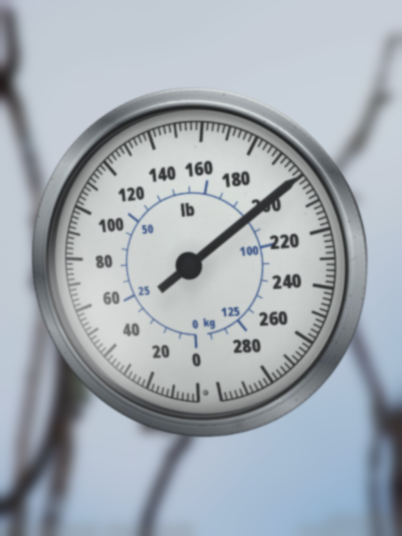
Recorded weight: **200** lb
